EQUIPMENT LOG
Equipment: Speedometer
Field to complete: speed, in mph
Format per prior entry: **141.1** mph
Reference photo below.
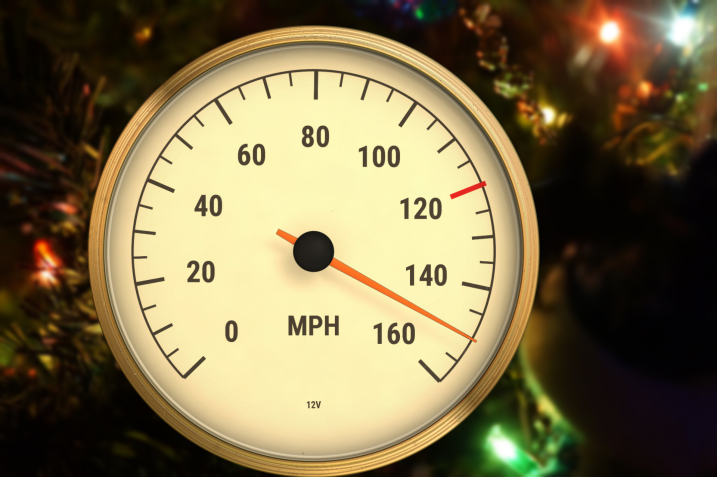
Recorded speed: **150** mph
